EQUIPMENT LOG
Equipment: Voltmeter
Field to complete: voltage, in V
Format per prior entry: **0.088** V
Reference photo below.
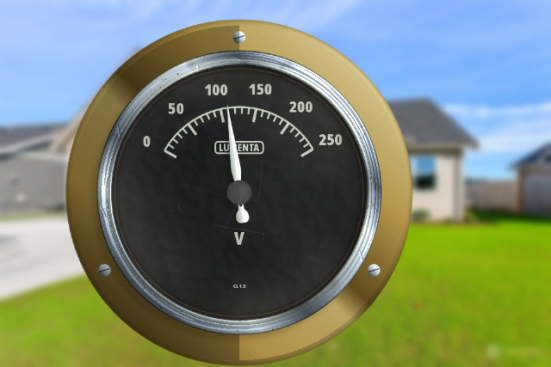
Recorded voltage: **110** V
